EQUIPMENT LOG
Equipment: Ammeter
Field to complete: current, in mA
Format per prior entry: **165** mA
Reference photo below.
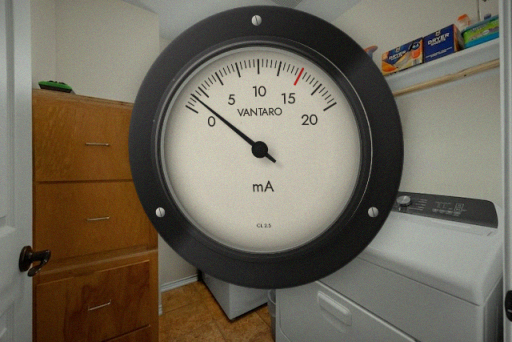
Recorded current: **1.5** mA
